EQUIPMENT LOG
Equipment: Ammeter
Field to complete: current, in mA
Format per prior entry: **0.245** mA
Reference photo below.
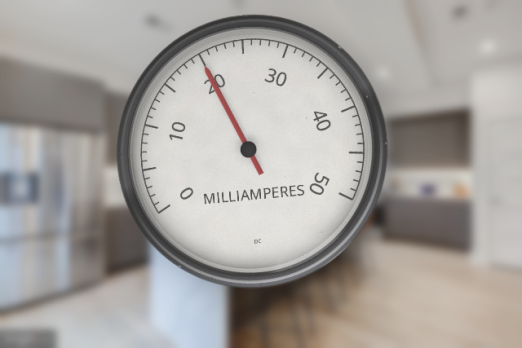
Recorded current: **20** mA
